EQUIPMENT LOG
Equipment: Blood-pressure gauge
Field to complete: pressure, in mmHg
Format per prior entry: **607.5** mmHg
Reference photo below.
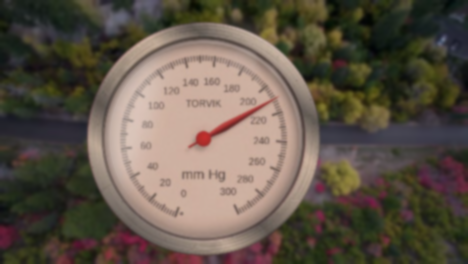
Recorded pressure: **210** mmHg
